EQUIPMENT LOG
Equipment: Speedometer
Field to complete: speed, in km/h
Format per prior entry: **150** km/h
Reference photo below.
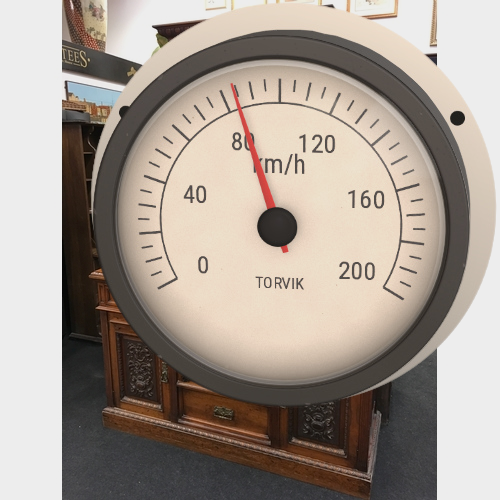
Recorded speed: **85** km/h
